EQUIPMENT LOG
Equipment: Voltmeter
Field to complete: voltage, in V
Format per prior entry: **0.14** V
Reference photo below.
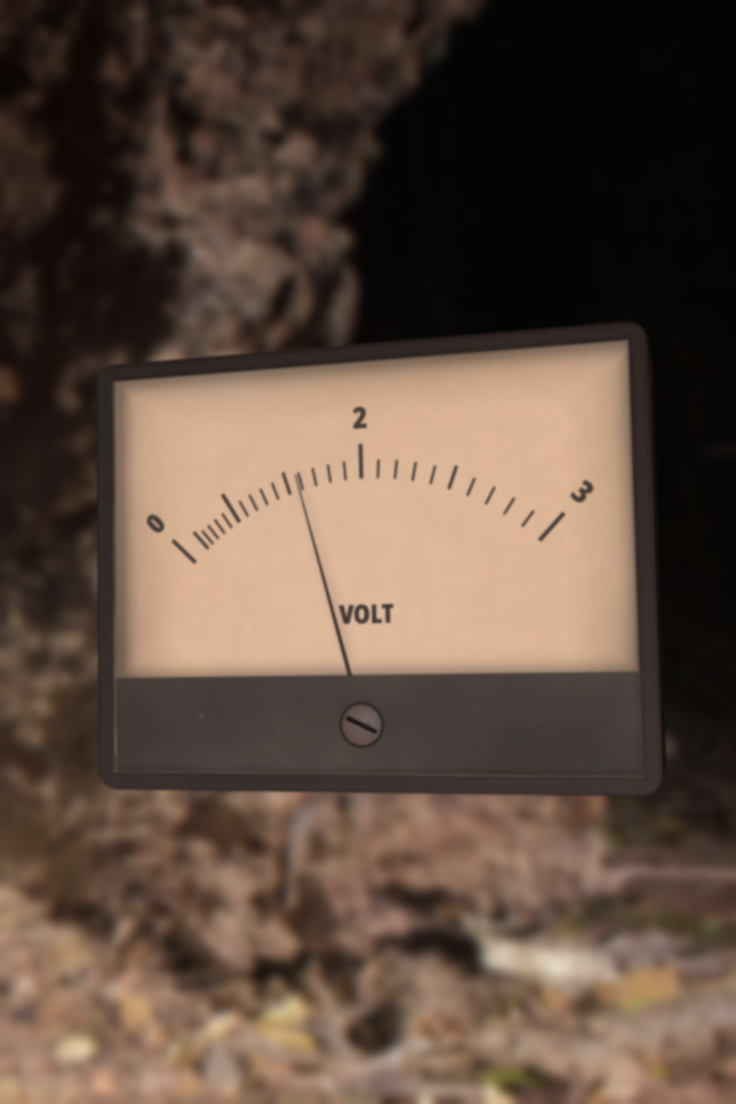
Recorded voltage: **1.6** V
